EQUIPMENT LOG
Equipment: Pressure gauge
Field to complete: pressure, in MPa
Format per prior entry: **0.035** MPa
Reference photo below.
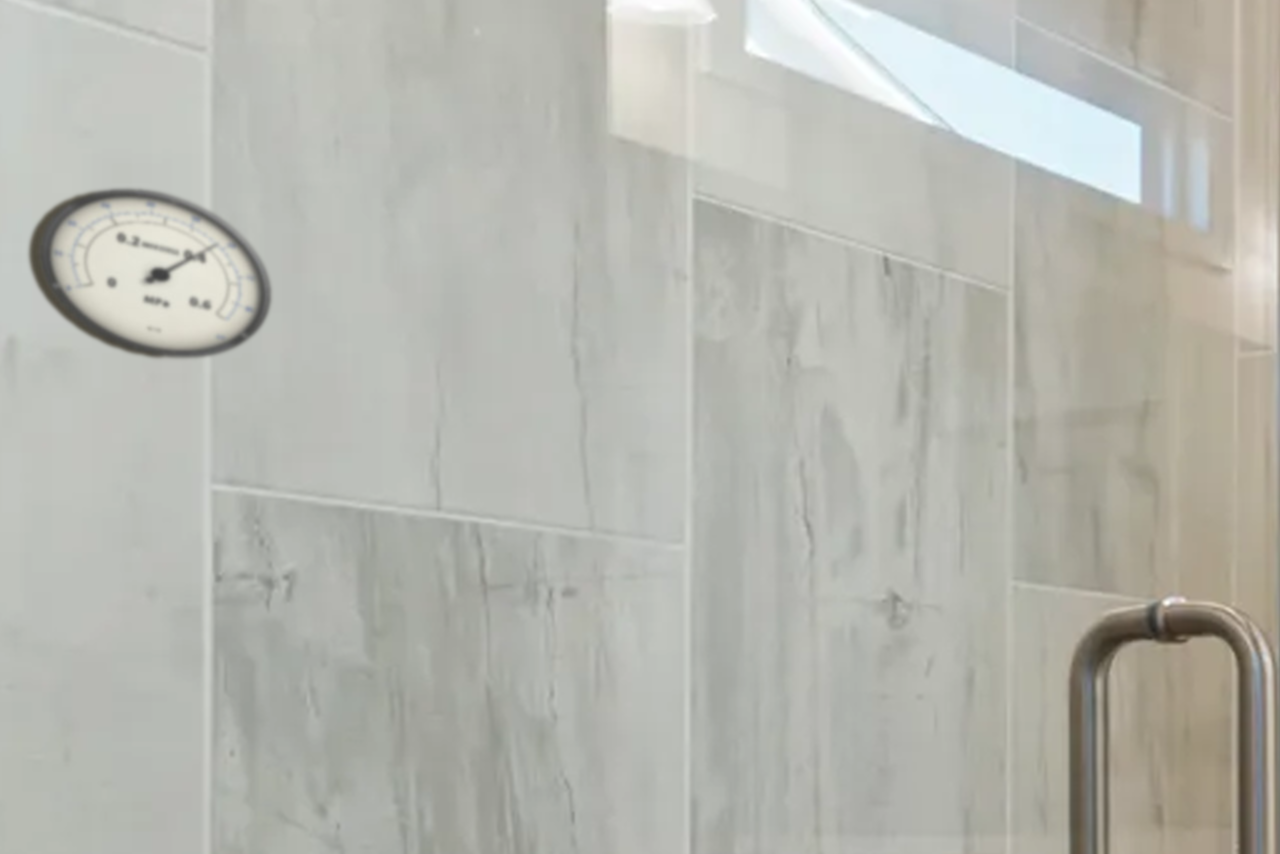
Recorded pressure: **0.4** MPa
